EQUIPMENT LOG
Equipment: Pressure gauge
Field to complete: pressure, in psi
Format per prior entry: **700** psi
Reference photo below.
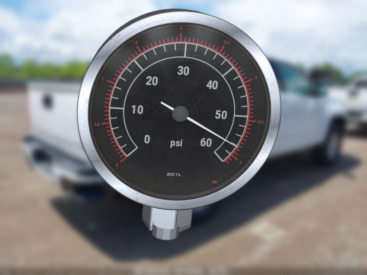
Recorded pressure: **56** psi
